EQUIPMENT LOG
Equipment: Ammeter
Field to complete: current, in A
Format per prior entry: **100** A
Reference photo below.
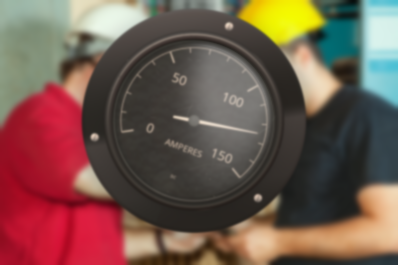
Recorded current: **125** A
